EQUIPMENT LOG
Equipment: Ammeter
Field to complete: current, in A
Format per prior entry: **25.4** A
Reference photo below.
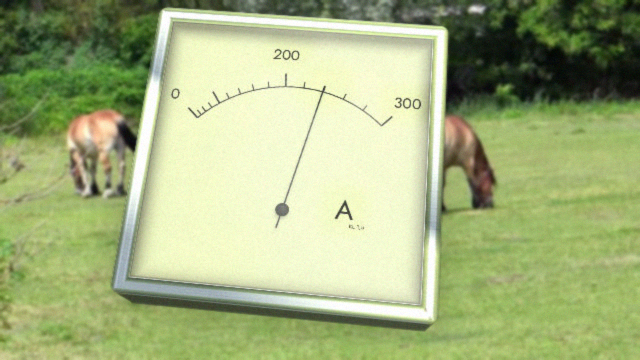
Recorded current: **240** A
